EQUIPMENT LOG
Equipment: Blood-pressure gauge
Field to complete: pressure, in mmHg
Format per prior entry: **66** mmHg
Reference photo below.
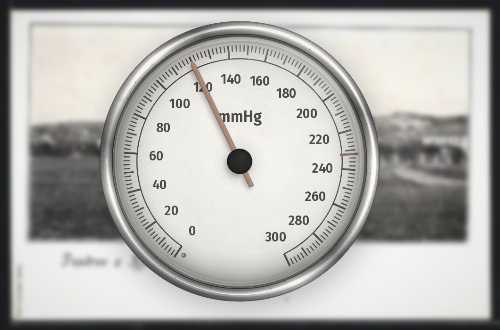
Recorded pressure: **120** mmHg
